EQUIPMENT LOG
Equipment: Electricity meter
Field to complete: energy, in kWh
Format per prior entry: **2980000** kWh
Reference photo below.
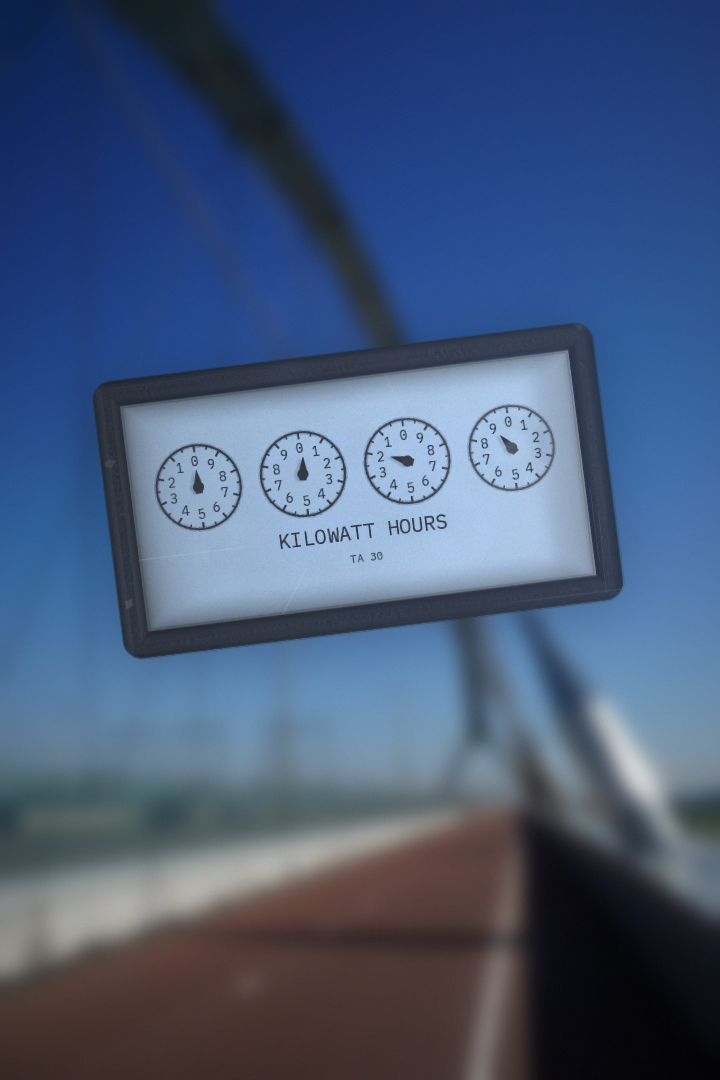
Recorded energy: **19** kWh
